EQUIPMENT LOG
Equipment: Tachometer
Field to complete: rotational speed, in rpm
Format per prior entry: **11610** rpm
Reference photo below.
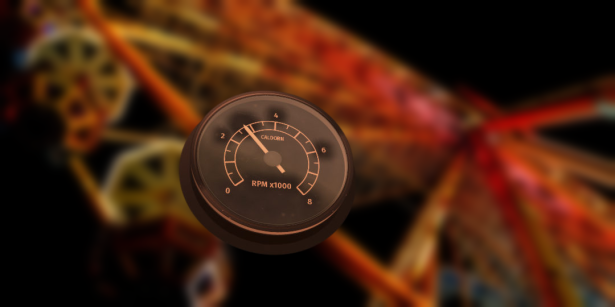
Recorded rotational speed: **2750** rpm
